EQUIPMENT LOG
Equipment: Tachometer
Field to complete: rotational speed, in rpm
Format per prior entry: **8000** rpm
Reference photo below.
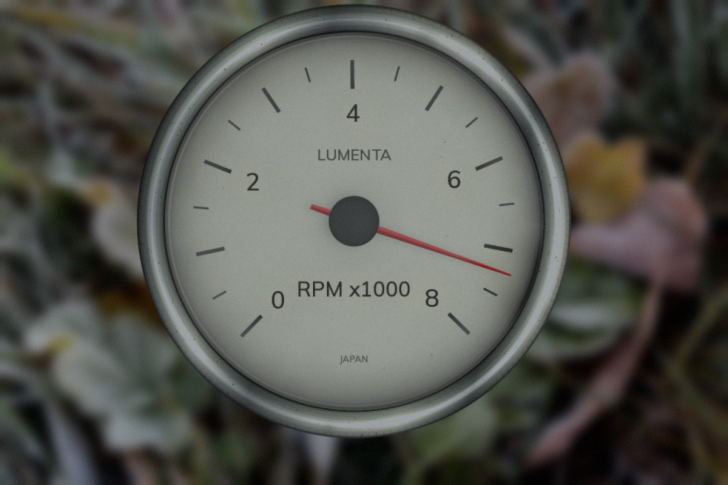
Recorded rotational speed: **7250** rpm
